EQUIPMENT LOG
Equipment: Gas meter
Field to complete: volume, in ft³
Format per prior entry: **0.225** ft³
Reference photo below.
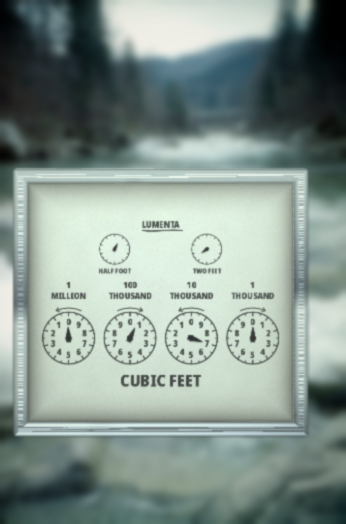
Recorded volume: **7000** ft³
